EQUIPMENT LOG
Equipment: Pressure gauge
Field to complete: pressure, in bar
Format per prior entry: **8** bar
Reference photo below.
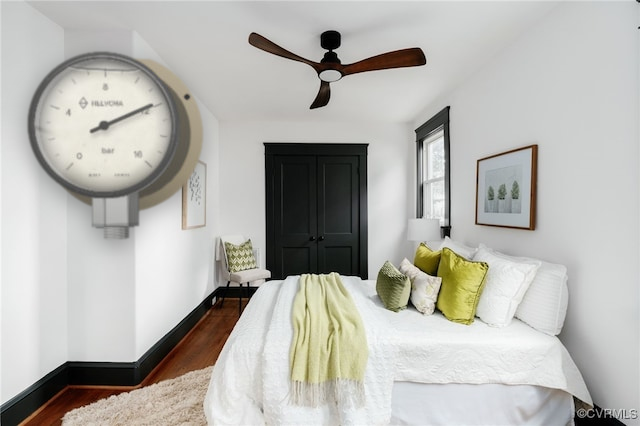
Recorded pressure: **12** bar
